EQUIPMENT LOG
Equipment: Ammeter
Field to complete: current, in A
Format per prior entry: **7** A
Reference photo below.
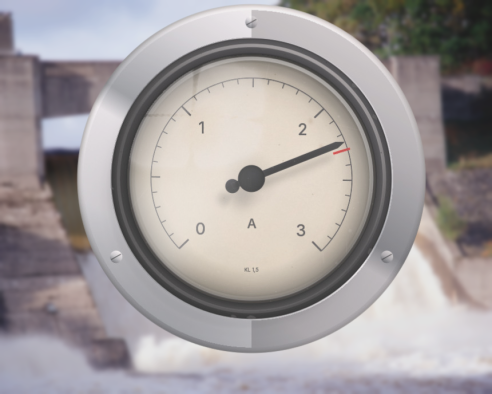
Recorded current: **2.25** A
